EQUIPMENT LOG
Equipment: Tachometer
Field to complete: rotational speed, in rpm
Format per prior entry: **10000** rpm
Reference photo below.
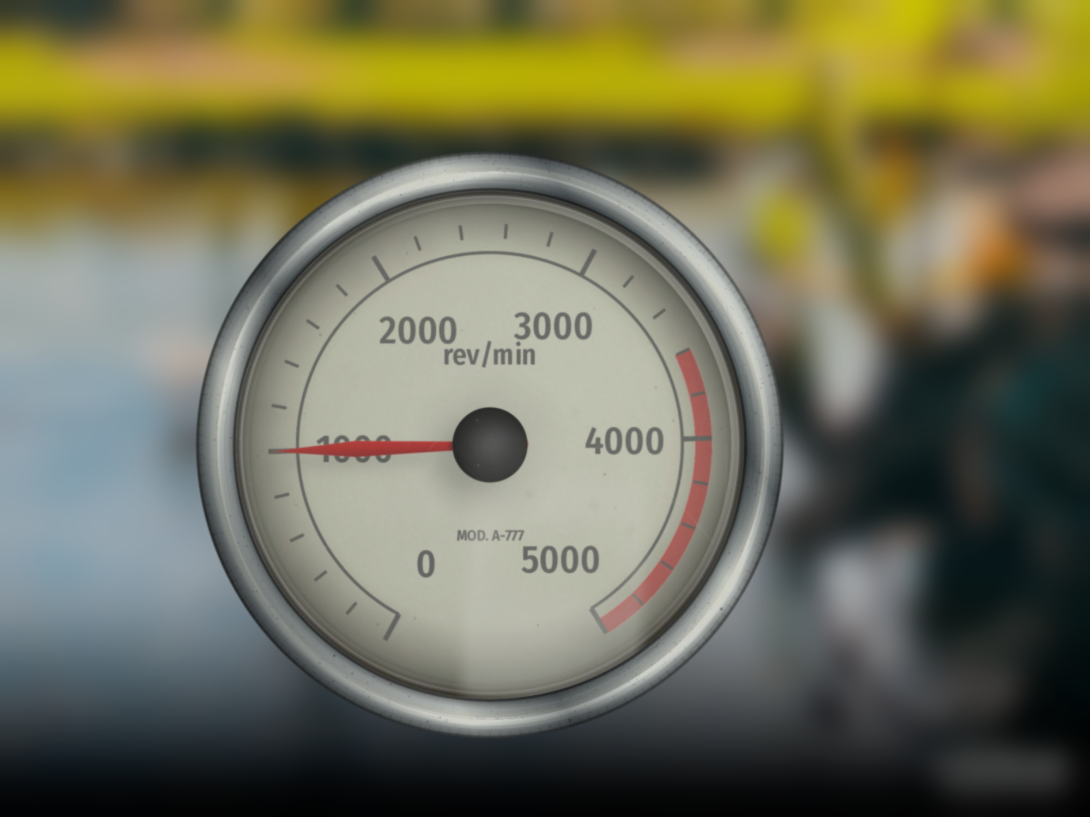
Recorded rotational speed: **1000** rpm
